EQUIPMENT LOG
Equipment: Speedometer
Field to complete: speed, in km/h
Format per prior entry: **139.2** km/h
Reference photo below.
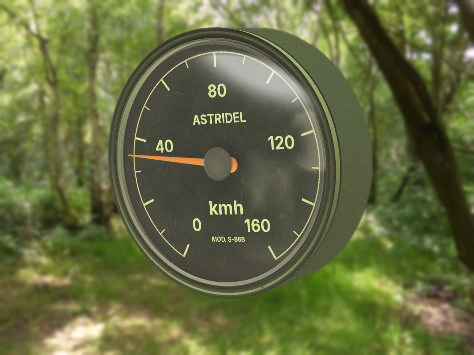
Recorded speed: **35** km/h
